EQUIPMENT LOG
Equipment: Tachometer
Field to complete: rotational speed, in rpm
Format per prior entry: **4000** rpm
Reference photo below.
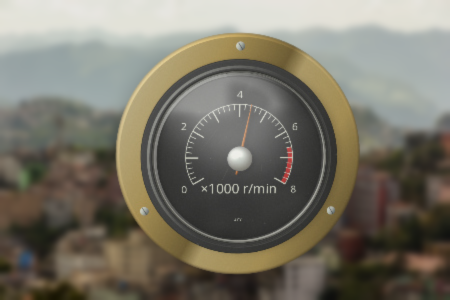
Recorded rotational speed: **4400** rpm
